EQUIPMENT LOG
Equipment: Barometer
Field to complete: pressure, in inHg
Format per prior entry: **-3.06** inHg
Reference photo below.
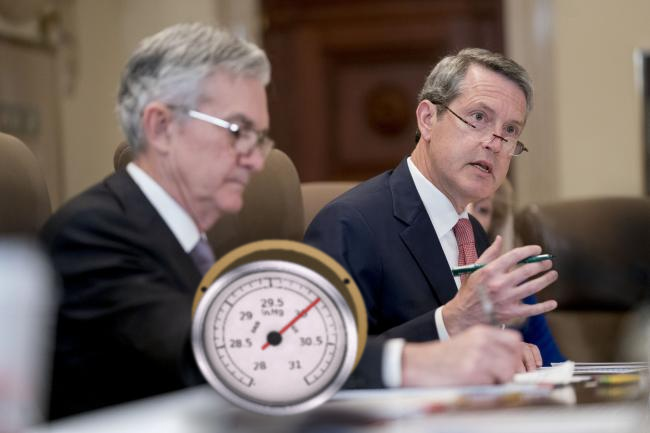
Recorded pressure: **30** inHg
